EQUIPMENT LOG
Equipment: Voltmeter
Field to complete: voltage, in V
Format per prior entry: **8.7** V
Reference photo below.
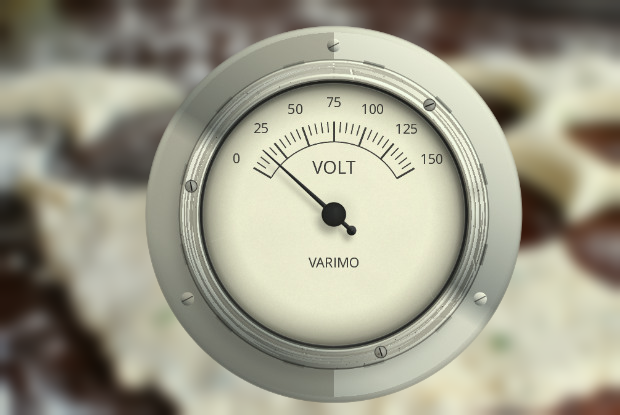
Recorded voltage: **15** V
